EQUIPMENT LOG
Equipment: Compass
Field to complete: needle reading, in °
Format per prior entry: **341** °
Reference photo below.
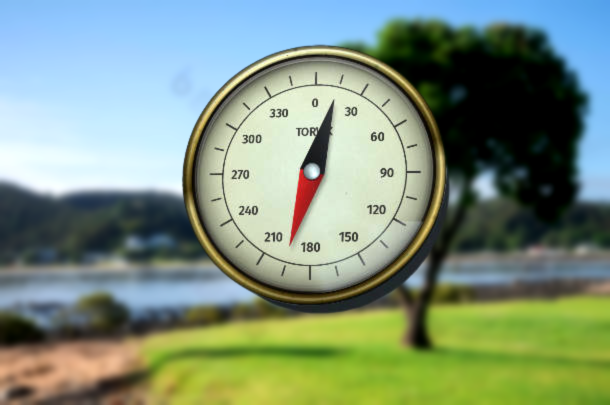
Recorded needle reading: **195** °
